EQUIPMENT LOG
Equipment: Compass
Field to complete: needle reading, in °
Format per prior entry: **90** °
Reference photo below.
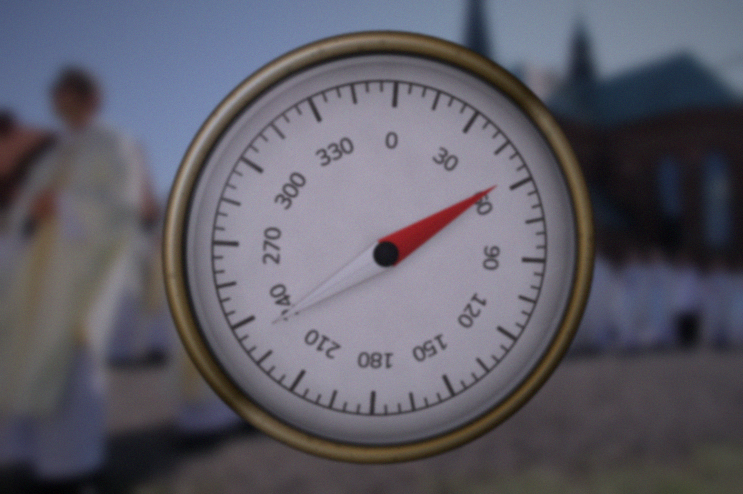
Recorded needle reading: **55** °
